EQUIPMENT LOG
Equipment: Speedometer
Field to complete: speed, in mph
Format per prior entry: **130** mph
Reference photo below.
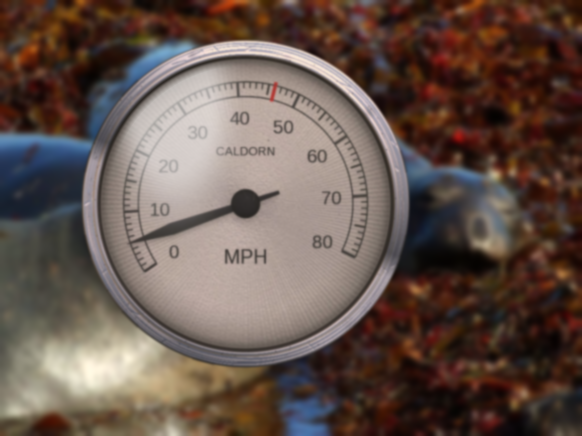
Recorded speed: **5** mph
